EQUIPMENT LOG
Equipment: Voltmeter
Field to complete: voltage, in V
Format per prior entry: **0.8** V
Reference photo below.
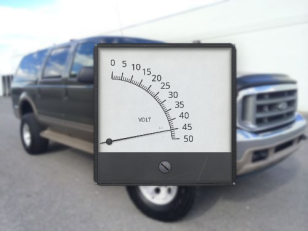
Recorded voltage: **45** V
